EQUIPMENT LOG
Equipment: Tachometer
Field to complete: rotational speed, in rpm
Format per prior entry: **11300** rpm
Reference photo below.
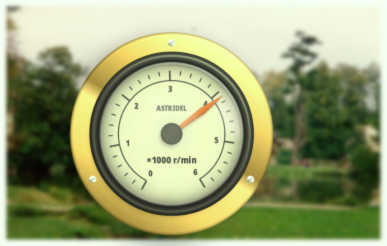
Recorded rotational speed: **4100** rpm
